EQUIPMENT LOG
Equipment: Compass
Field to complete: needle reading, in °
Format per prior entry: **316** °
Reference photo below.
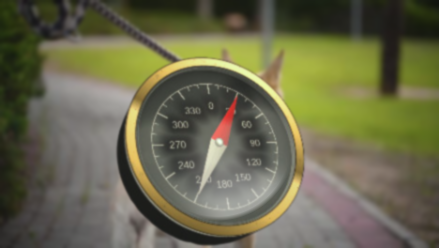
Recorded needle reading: **30** °
